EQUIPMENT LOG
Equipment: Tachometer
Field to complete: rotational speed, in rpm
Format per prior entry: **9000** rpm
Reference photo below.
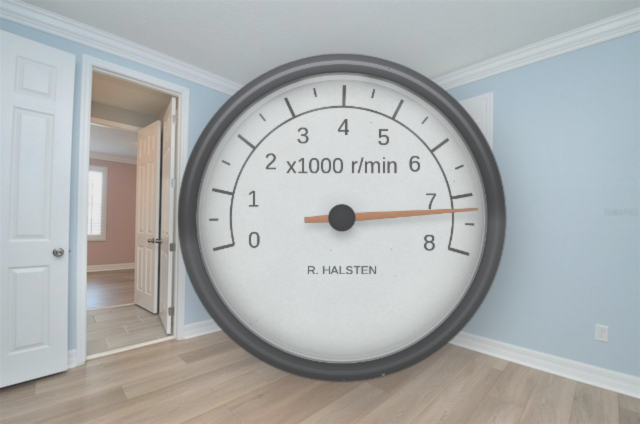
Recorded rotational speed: **7250** rpm
